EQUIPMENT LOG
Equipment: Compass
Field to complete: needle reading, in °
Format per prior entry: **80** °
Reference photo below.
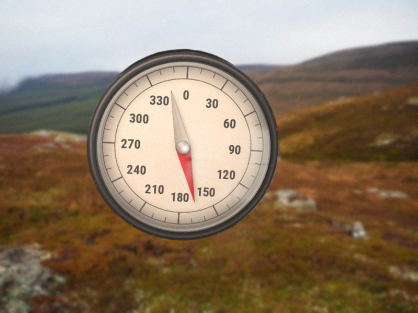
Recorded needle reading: **165** °
